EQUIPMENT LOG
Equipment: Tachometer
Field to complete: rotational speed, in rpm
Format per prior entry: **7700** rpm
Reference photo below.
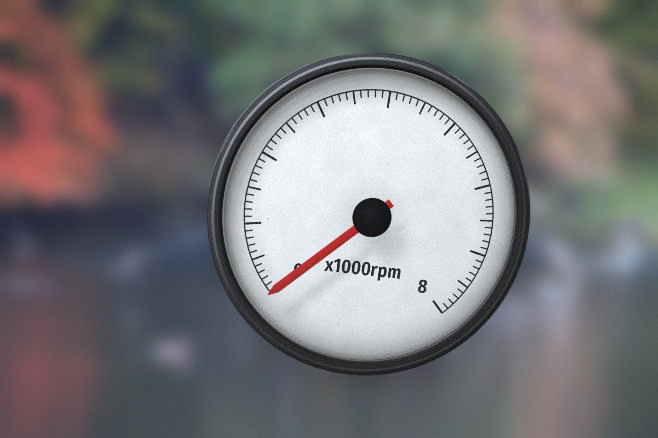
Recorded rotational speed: **0** rpm
